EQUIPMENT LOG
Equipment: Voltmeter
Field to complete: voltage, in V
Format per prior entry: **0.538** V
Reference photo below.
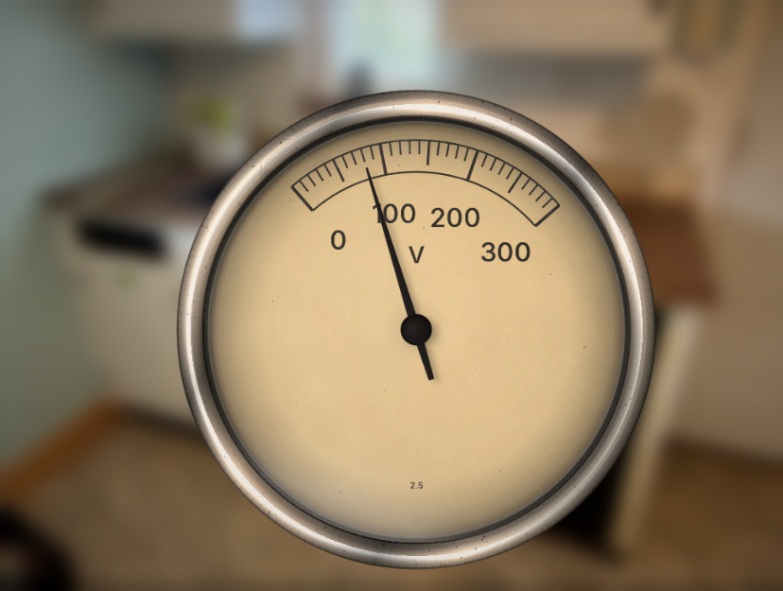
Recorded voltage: **80** V
